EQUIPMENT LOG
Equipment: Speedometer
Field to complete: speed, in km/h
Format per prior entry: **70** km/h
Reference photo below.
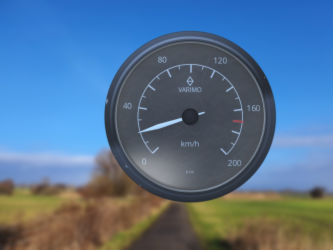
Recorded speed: **20** km/h
